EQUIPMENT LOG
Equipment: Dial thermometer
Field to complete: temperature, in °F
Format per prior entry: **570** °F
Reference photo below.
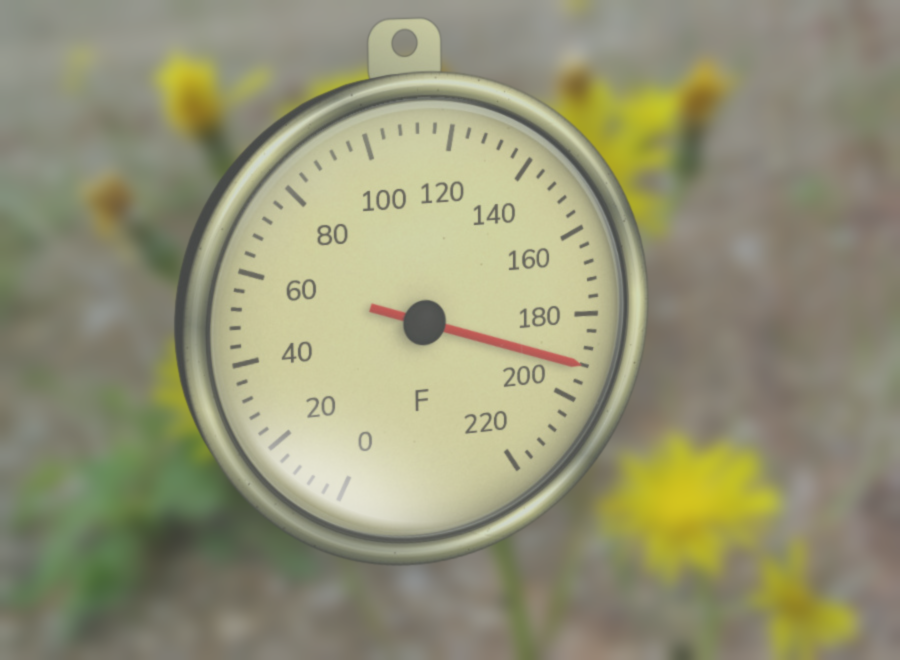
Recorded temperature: **192** °F
